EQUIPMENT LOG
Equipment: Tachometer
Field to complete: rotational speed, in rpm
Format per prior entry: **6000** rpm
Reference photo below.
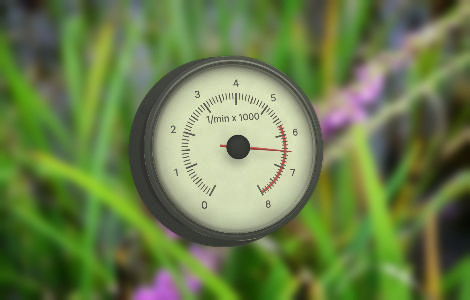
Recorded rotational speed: **6500** rpm
